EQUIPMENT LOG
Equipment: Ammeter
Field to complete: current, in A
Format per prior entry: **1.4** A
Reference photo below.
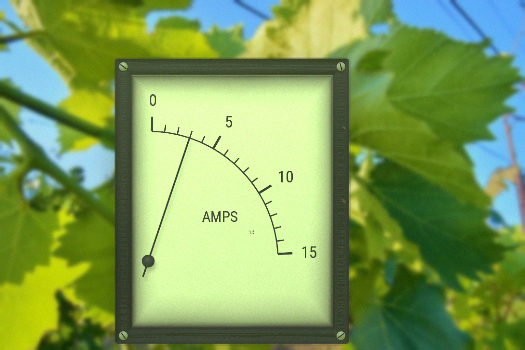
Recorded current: **3** A
